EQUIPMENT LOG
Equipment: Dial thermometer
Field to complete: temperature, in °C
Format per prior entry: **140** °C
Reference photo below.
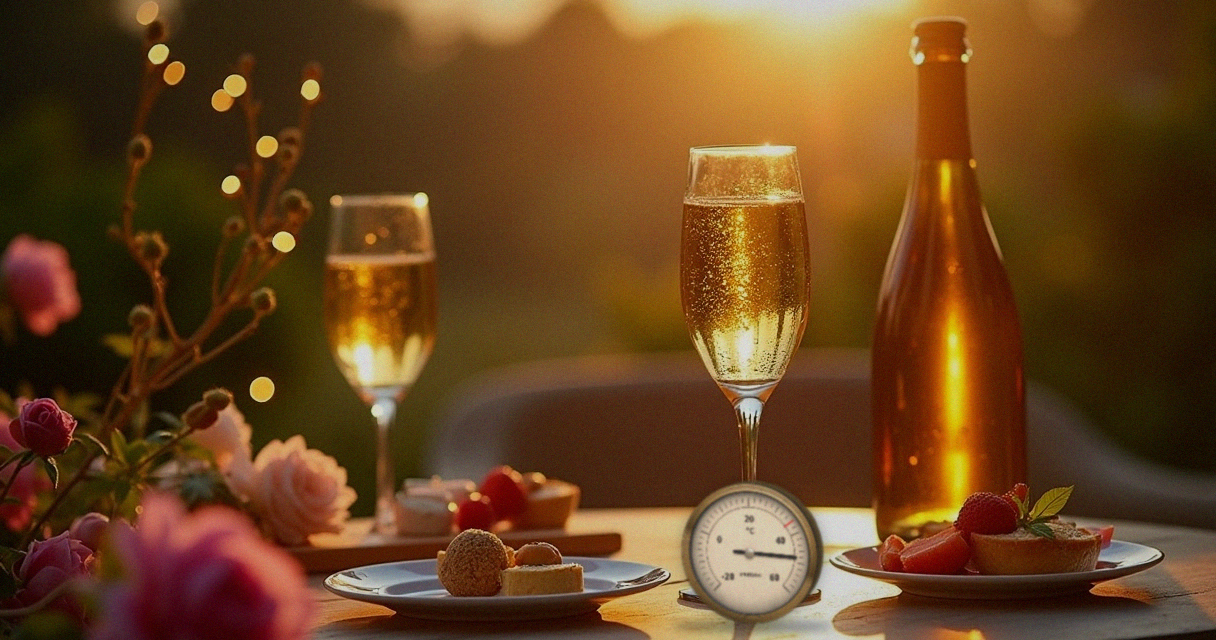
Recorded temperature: **48** °C
